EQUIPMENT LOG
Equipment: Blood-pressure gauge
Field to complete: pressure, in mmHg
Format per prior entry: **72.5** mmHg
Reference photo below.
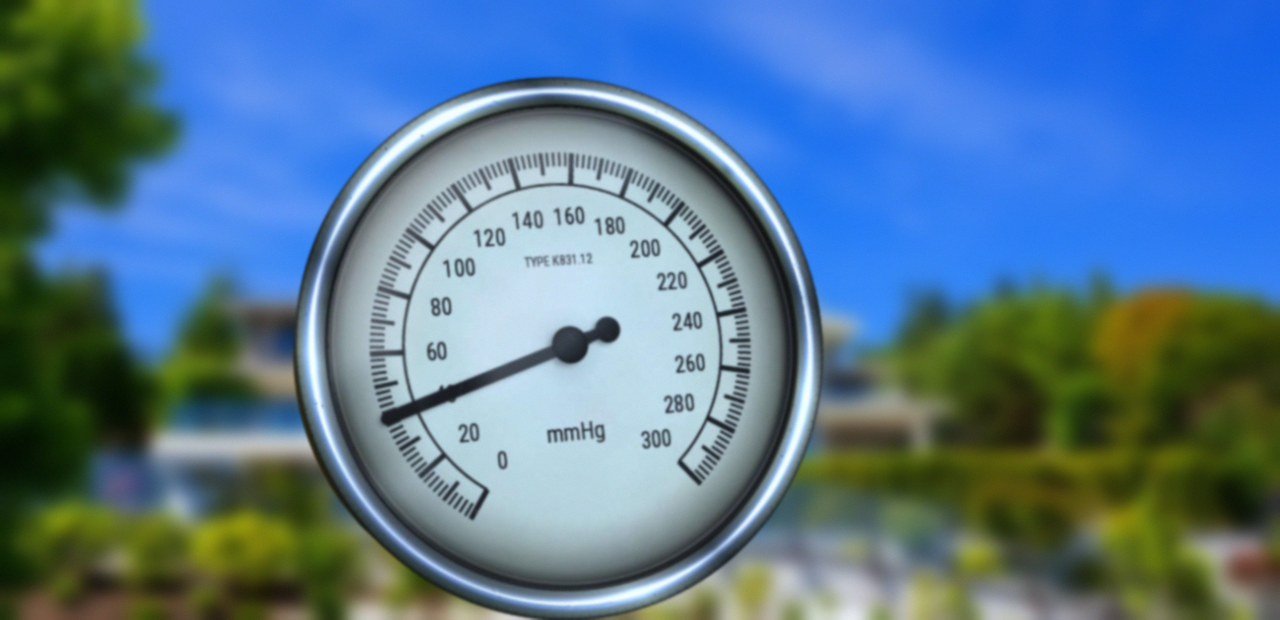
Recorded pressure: **40** mmHg
